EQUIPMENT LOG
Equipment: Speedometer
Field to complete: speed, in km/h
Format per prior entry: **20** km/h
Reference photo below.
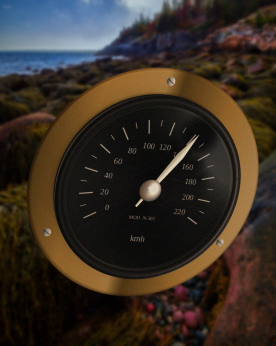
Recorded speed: **140** km/h
